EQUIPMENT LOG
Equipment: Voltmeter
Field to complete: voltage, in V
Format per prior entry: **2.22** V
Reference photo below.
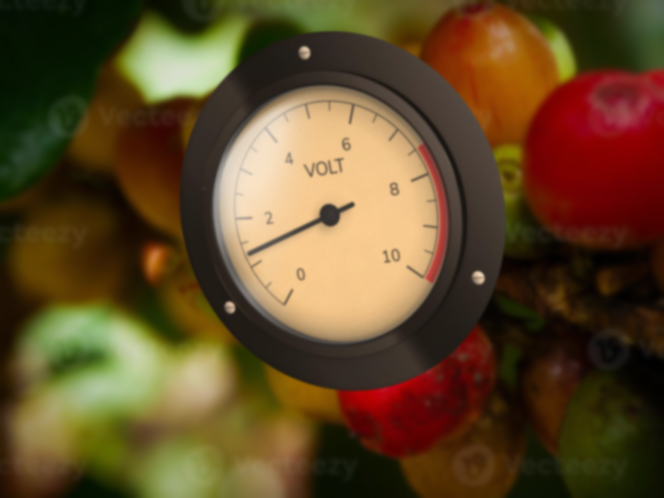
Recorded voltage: **1.25** V
